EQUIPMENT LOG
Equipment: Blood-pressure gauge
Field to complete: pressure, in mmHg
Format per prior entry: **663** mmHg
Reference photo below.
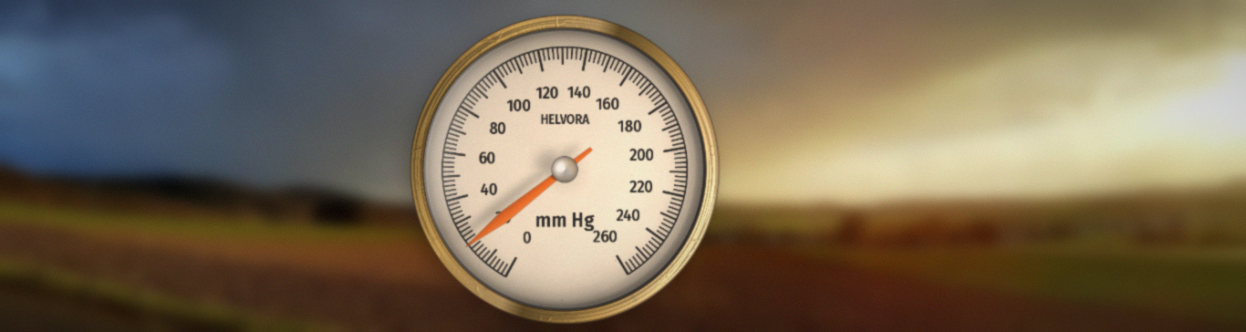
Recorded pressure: **20** mmHg
